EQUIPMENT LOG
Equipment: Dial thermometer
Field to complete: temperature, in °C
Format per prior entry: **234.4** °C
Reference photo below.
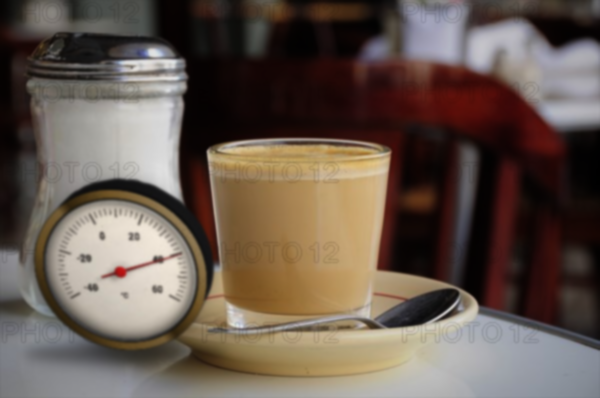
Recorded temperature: **40** °C
